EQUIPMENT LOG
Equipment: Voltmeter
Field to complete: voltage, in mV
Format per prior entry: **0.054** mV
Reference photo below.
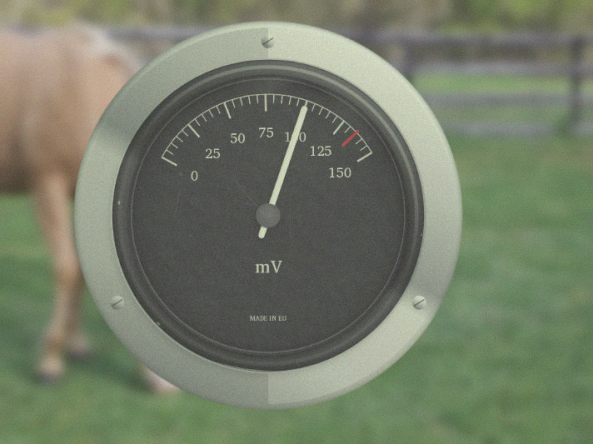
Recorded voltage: **100** mV
